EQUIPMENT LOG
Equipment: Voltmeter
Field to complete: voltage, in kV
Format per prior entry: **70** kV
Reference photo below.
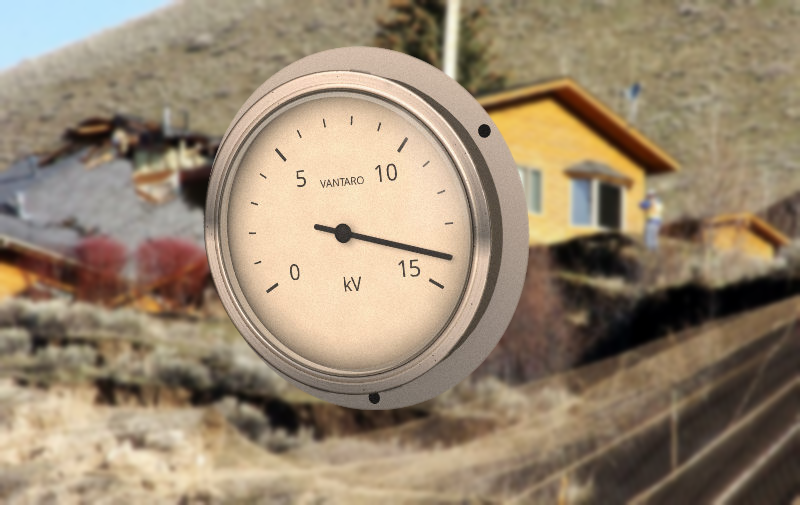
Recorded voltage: **14** kV
